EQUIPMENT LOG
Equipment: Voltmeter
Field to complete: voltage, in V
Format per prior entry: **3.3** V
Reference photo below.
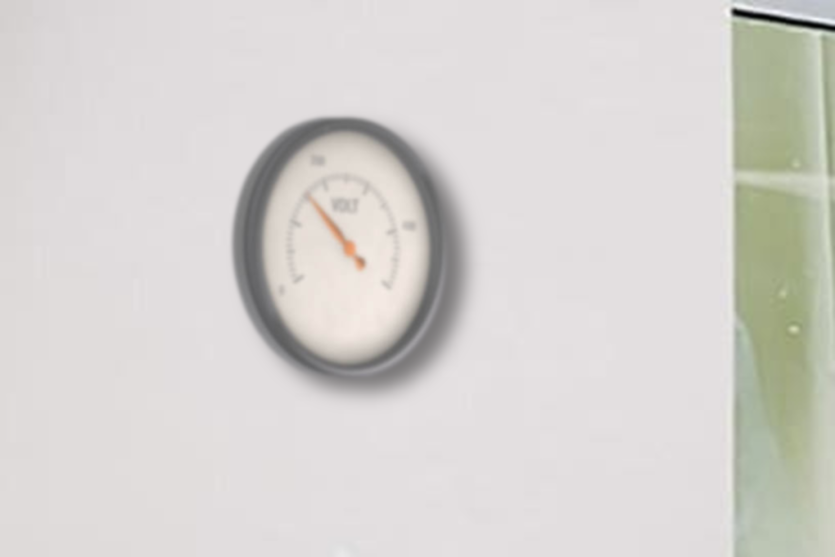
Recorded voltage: **150** V
